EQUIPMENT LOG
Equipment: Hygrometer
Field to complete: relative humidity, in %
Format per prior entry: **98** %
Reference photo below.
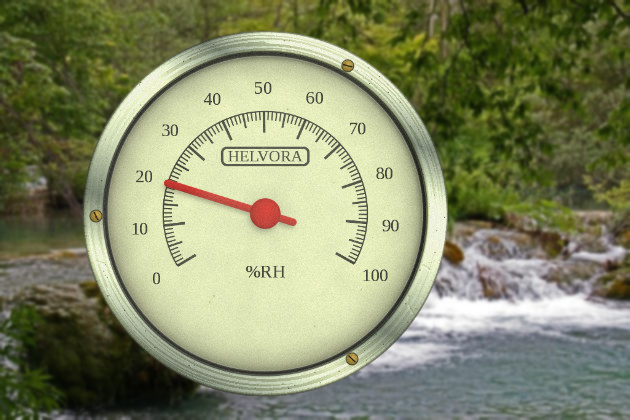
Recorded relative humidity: **20** %
